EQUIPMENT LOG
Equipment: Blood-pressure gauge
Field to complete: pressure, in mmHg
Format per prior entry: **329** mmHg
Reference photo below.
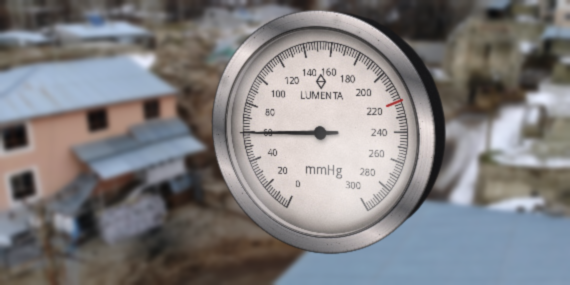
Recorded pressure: **60** mmHg
